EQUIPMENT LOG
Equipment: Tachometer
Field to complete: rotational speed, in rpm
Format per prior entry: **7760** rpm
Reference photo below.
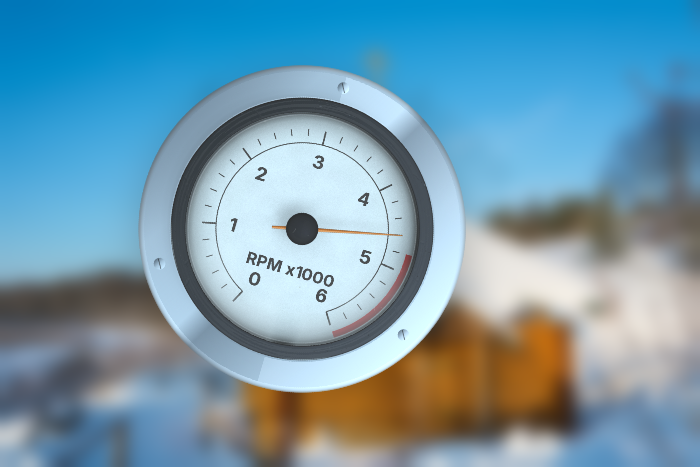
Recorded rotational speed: **4600** rpm
